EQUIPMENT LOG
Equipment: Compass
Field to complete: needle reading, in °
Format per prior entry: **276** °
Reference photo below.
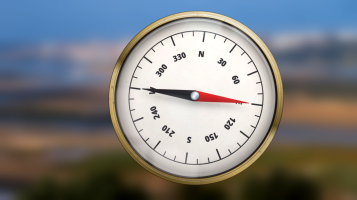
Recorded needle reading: **90** °
